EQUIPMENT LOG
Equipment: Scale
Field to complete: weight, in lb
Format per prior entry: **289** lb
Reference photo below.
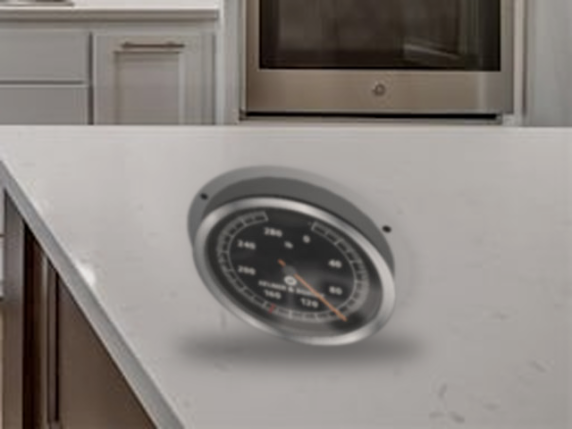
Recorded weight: **100** lb
